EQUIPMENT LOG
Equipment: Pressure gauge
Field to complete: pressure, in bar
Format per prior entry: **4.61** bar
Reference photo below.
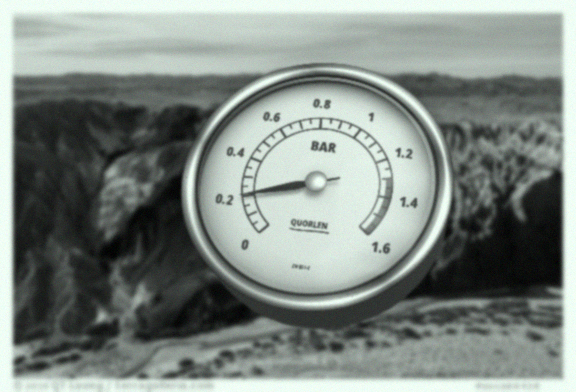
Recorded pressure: **0.2** bar
